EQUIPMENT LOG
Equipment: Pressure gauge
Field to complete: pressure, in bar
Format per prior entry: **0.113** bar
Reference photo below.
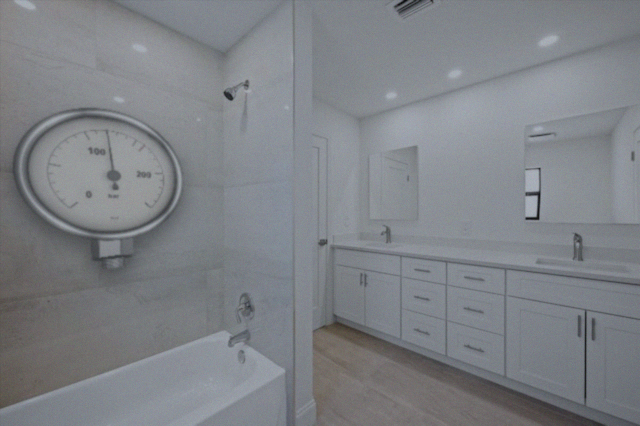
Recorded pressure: **120** bar
